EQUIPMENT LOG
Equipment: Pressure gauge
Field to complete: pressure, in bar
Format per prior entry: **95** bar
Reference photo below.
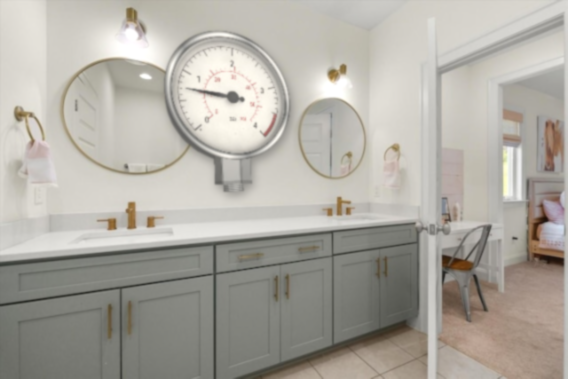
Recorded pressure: **0.7** bar
